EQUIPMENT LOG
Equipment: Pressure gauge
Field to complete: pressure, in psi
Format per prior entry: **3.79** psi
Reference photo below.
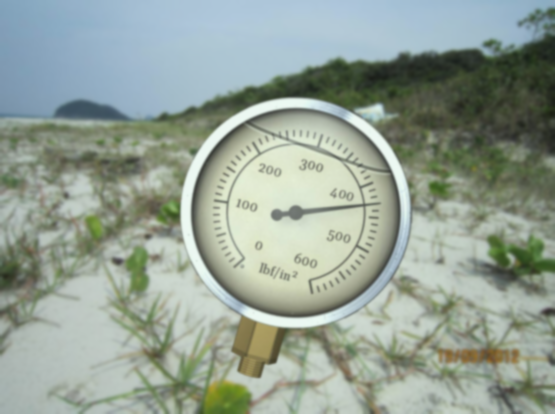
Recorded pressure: **430** psi
